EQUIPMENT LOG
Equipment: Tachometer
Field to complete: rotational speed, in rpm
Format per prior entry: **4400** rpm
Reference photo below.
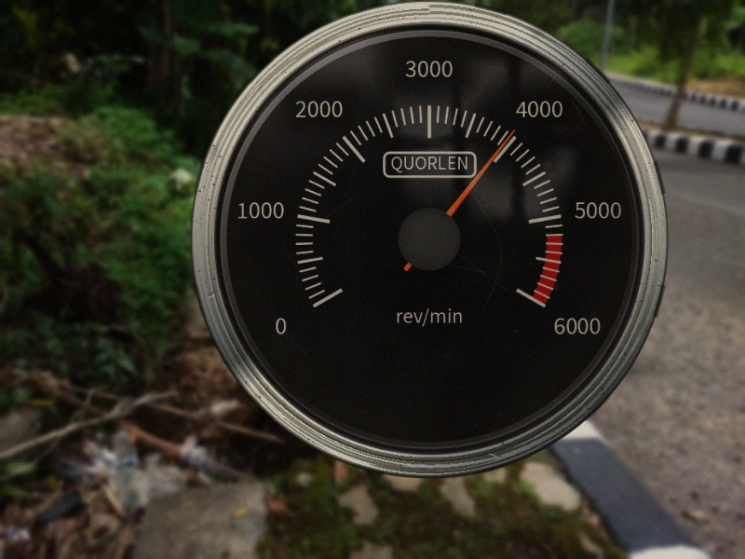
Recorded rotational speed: **3950** rpm
